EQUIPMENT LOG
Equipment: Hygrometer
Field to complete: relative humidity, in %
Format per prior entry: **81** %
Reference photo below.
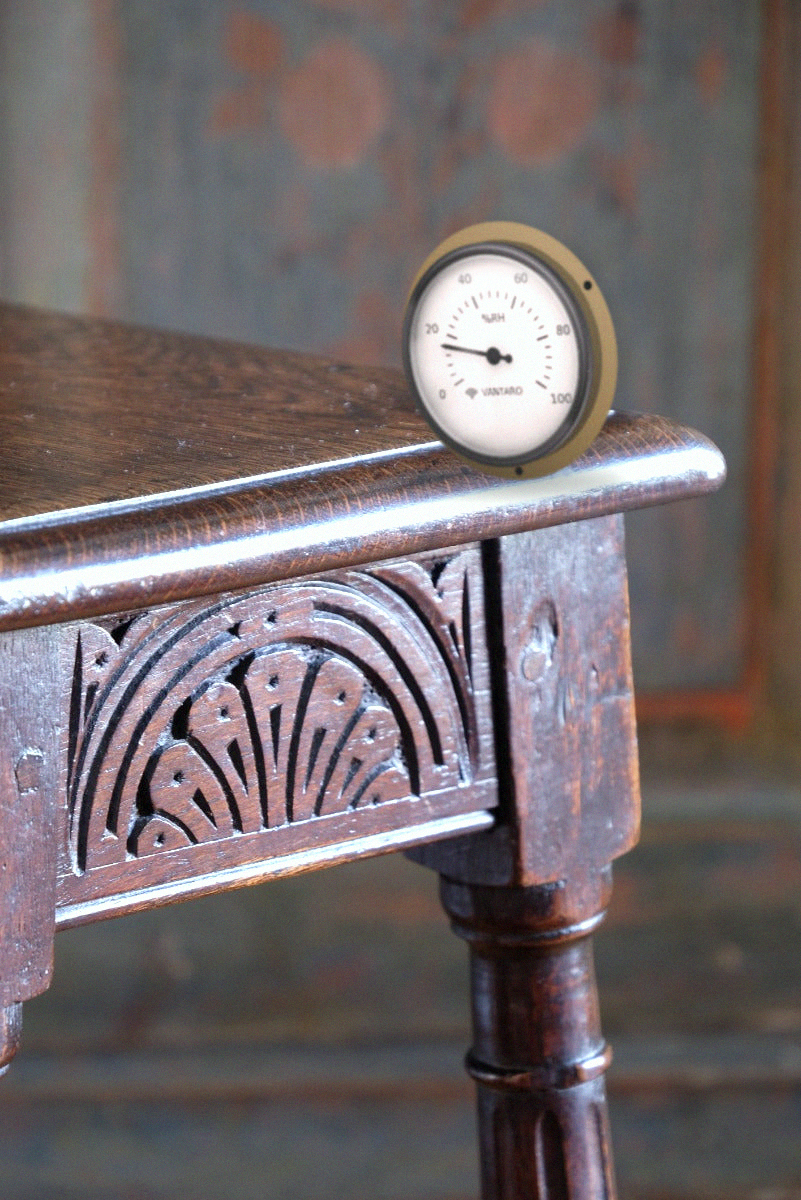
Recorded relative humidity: **16** %
